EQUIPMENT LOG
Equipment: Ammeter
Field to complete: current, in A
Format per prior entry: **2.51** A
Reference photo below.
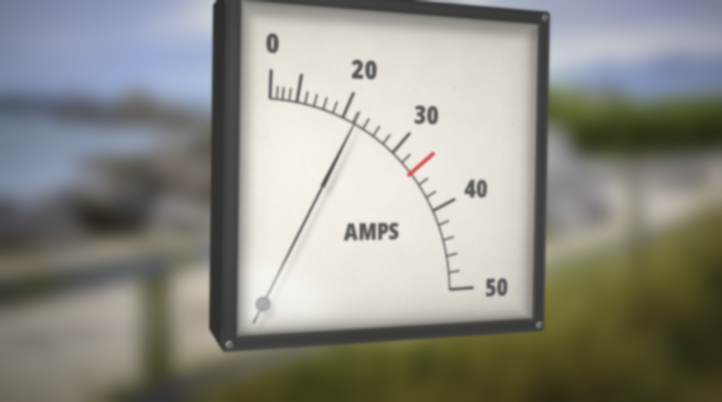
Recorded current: **22** A
